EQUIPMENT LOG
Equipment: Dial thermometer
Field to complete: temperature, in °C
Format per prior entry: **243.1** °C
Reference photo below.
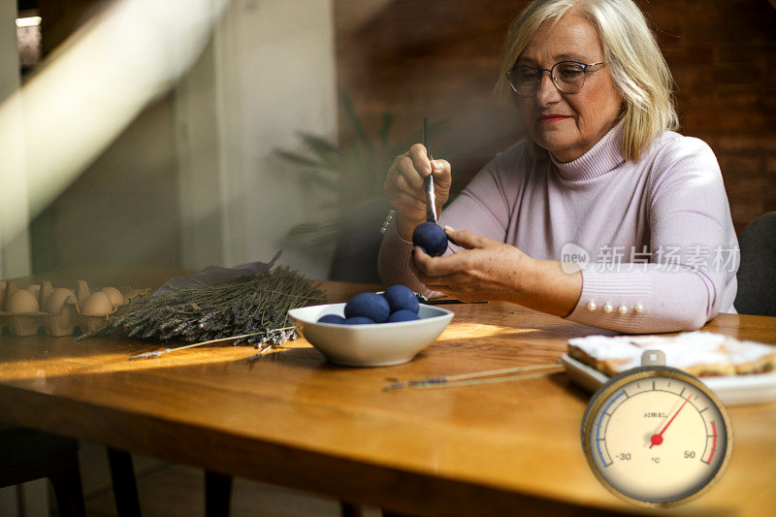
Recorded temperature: **22.5** °C
